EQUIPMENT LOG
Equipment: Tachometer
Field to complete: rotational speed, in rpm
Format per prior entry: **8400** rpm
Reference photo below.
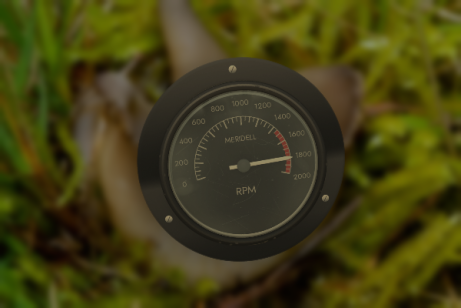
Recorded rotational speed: **1800** rpm
